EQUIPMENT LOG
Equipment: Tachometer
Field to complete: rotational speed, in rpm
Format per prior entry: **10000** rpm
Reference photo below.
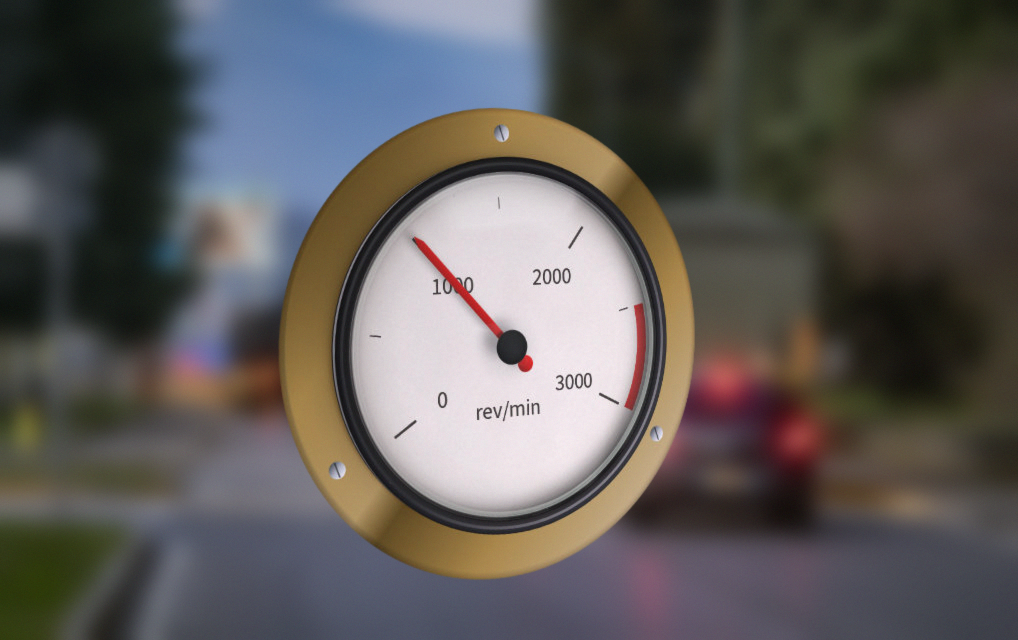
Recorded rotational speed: **1000** rpm
